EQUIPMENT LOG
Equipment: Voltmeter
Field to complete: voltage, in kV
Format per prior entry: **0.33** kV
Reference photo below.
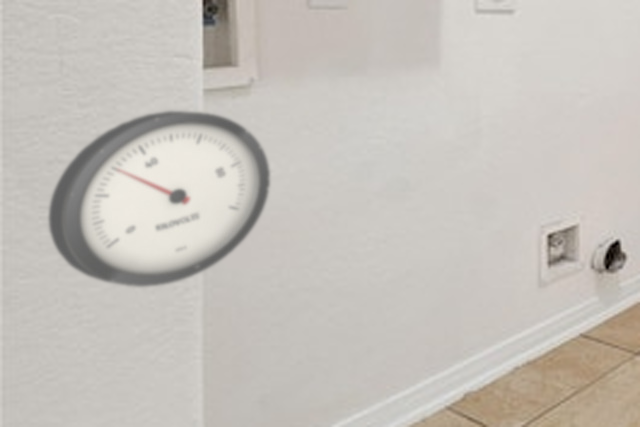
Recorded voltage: **30** kV
